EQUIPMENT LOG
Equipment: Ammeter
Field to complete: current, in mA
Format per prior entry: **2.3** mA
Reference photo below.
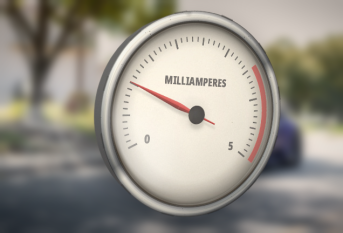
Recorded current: **1** mA
